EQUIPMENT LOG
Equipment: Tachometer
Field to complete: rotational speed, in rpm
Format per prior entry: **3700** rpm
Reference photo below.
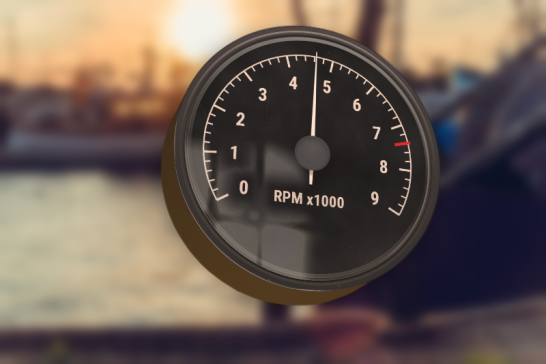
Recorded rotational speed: **4600** rpm
